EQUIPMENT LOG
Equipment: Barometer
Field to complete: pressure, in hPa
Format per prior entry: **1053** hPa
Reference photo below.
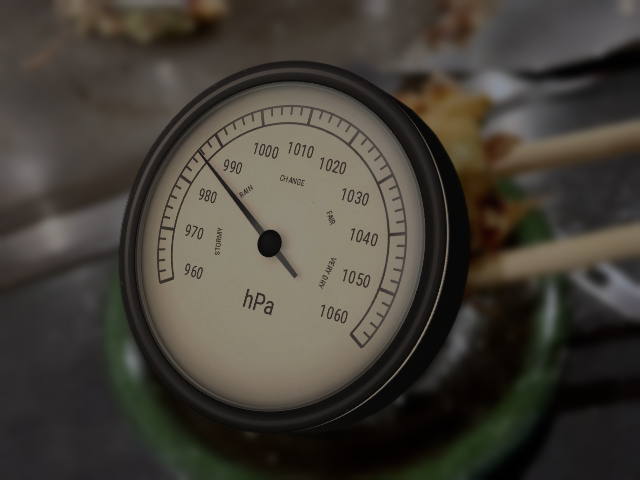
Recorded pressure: **986** hPa
